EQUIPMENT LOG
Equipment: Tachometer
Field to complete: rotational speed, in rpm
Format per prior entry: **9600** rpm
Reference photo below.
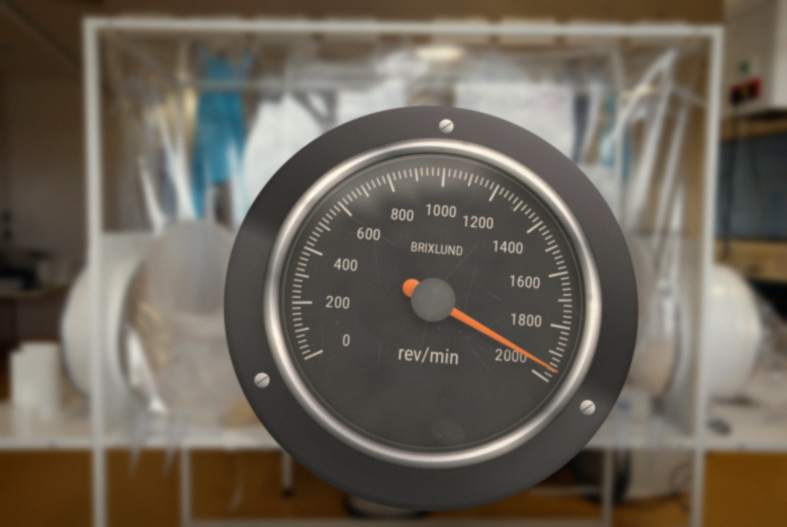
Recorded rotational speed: **1960** rpm
